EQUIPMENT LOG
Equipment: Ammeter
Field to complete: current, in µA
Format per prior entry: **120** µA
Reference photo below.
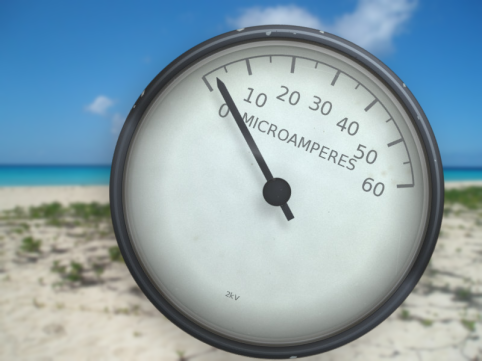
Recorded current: **2.5** µA
